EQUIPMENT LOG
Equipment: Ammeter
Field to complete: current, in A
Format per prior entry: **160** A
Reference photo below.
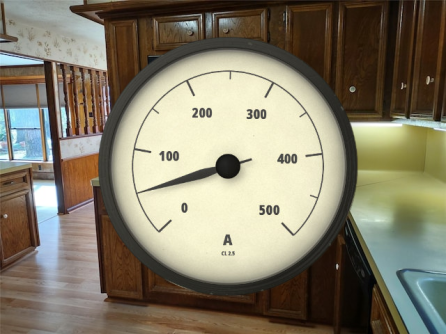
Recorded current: **50** A
